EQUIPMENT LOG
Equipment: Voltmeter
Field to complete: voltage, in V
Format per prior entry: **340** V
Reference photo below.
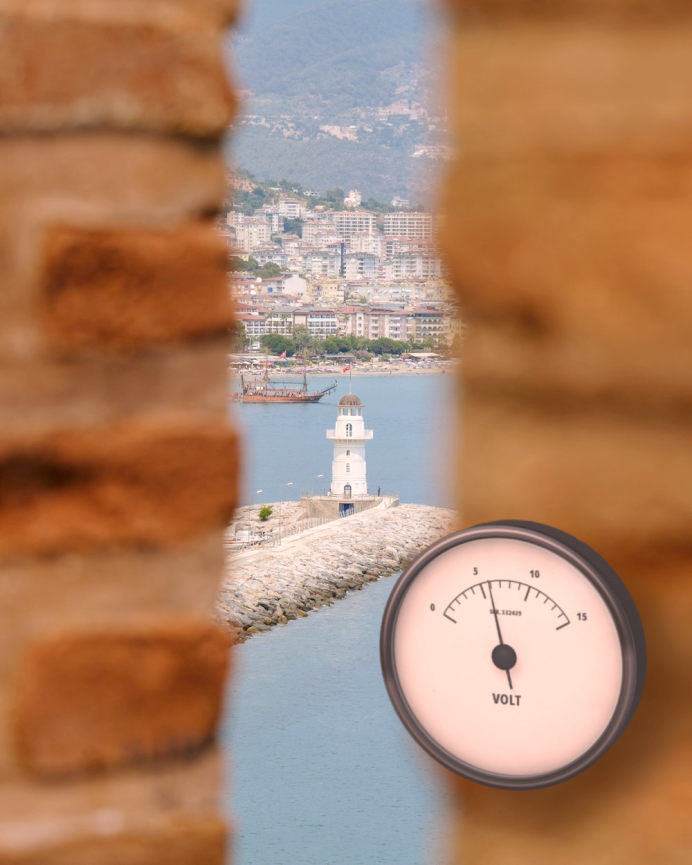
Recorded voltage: **6** V
